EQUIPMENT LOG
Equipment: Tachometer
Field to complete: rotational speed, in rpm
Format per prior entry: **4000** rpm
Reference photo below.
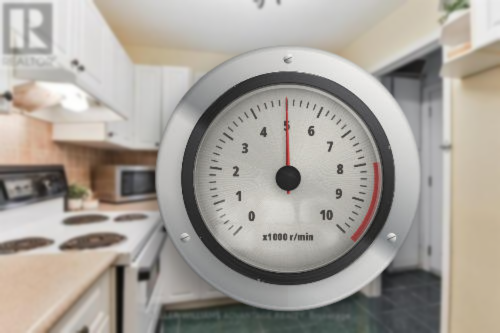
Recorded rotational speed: **5000** rpm
